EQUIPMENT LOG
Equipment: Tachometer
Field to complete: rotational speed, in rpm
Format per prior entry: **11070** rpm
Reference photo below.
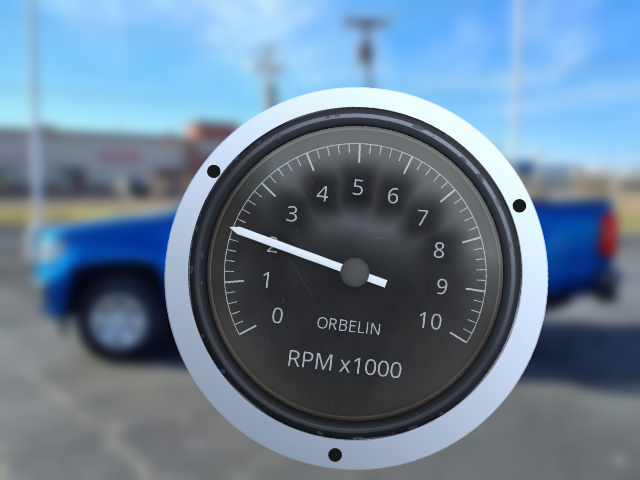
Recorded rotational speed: **2000** rpm
